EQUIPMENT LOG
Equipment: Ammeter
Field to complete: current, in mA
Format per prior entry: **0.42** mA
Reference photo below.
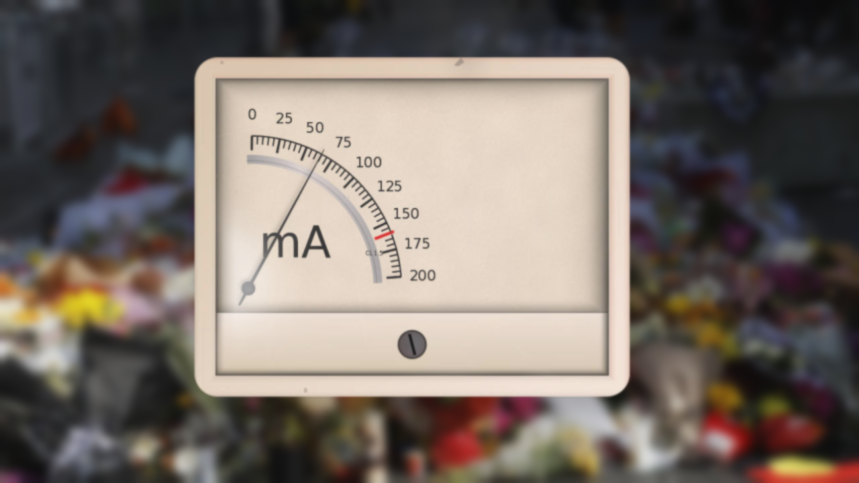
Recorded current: **65** mA
